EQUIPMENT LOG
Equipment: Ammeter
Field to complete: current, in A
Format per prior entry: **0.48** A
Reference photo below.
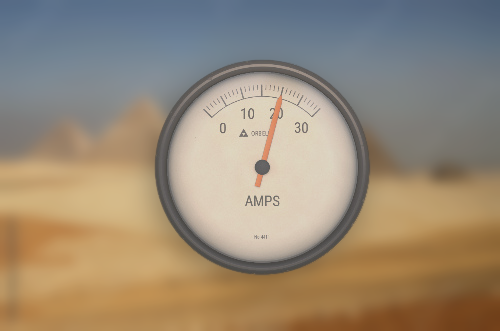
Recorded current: **20** A
